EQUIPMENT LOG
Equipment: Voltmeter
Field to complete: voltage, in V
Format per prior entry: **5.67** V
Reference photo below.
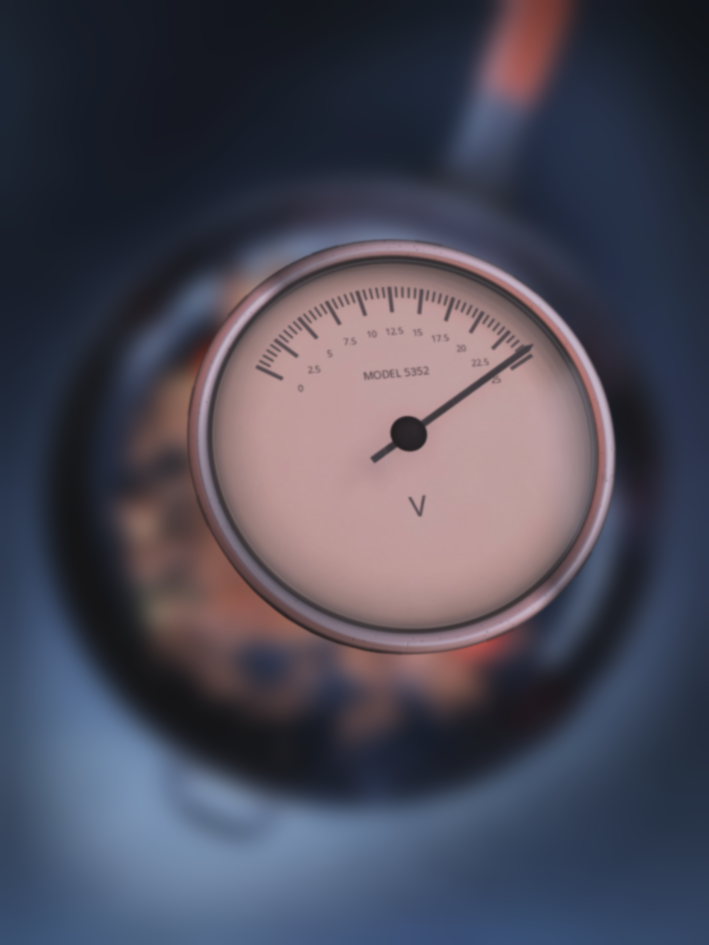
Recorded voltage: **24.5** V
